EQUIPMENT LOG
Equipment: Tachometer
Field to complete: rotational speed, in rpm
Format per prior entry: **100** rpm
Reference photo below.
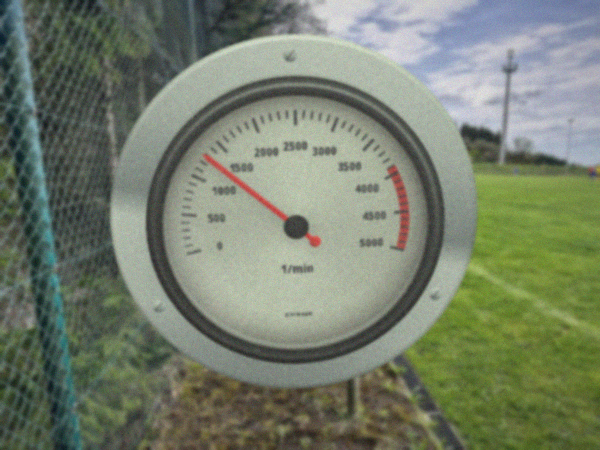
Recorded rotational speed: **1300** rpm
